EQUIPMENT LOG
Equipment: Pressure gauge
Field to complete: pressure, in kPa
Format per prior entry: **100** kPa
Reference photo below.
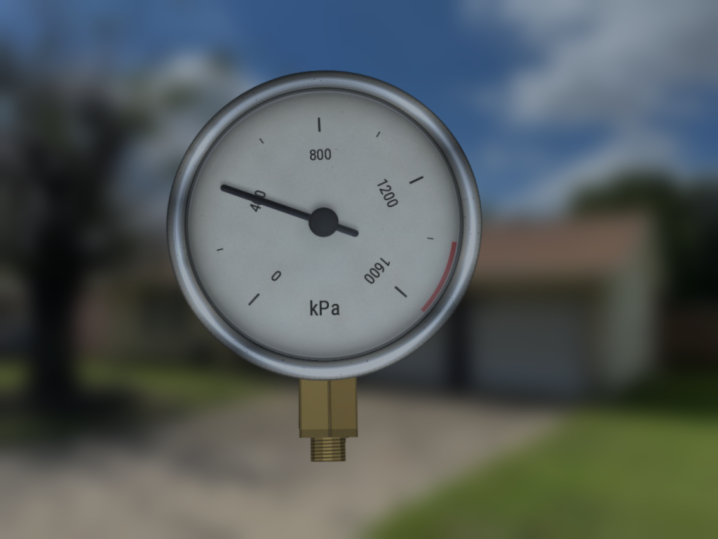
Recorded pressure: **400** kPa
